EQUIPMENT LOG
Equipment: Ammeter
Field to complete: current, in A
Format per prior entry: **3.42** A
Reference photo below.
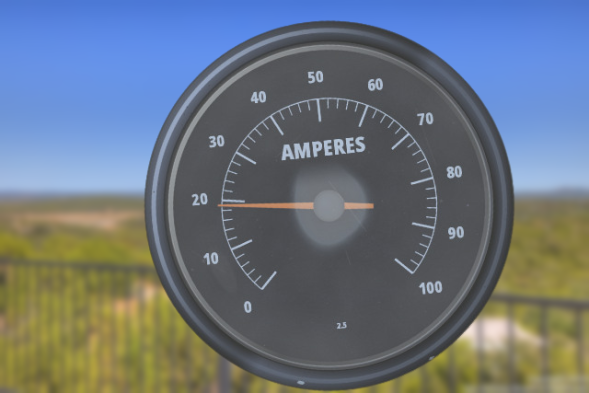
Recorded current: **19** A
